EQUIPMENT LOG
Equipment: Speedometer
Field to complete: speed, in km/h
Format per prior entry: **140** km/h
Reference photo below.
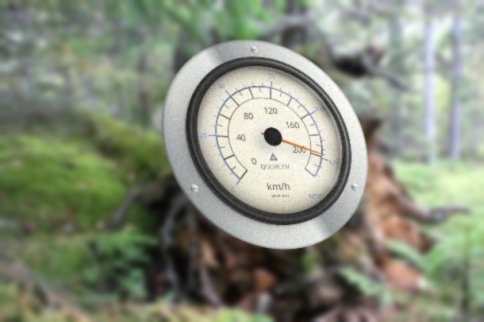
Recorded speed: **200** km/h
